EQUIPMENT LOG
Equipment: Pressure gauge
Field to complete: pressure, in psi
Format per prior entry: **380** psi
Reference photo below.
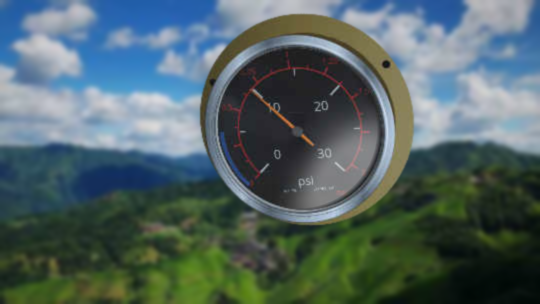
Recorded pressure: **10** psi
